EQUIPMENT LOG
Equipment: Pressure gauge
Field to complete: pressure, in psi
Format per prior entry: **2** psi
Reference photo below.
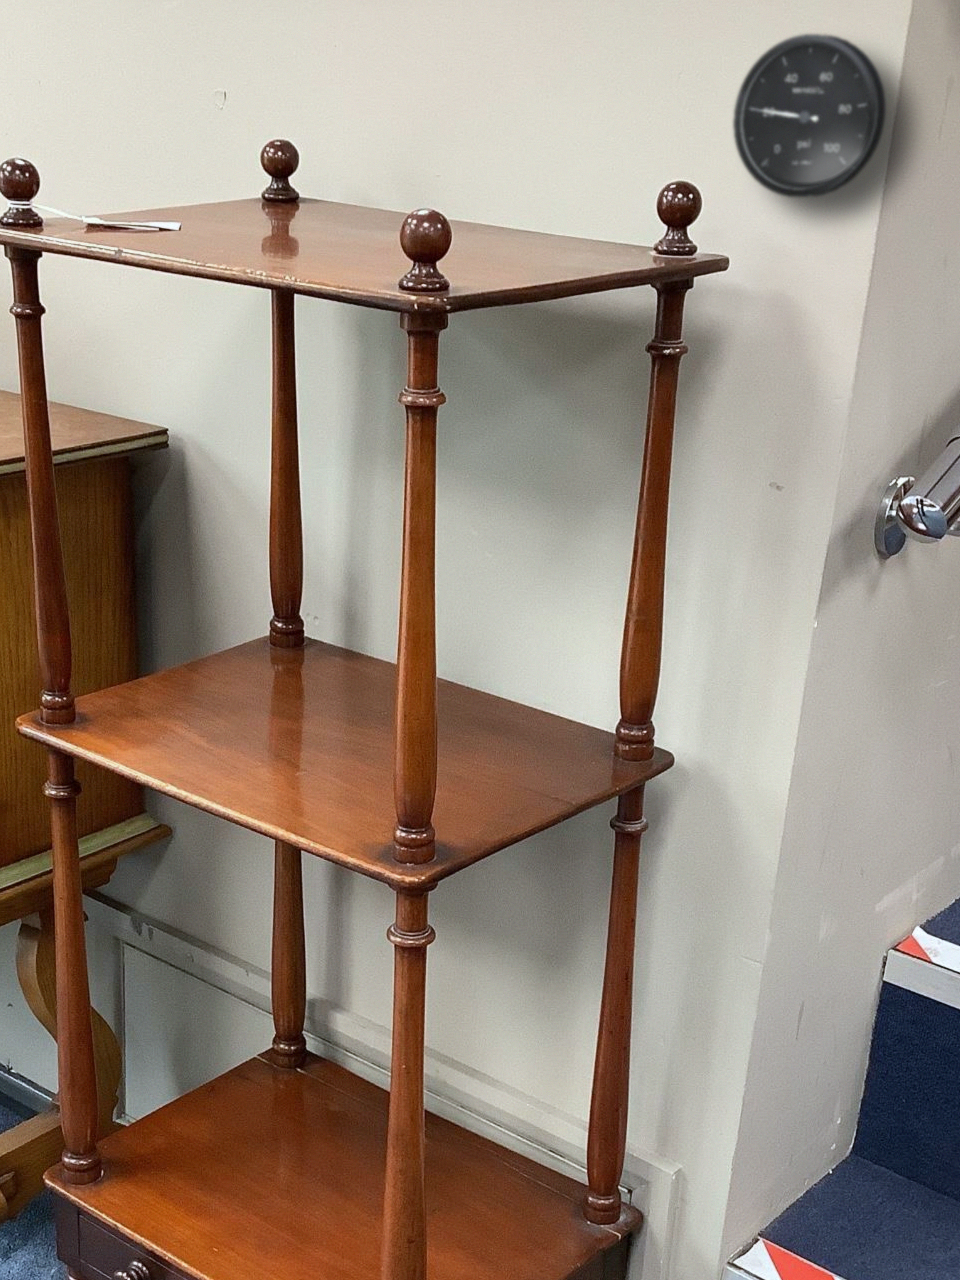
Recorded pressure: **20** psi
